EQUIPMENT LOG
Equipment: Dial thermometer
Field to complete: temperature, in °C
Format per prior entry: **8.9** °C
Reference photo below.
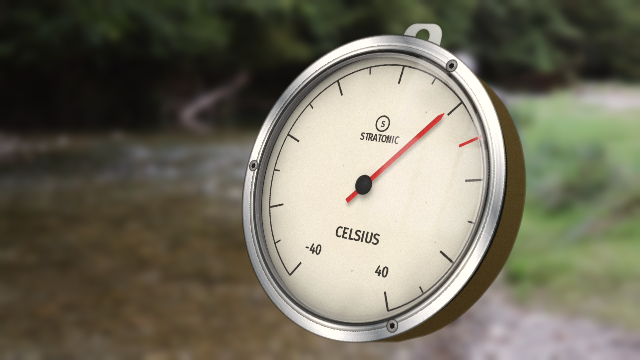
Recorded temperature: **10** °C
